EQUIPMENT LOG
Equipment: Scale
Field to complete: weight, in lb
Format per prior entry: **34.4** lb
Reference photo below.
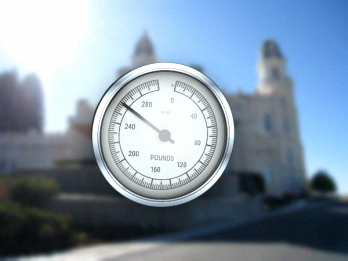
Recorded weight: **260** lb
